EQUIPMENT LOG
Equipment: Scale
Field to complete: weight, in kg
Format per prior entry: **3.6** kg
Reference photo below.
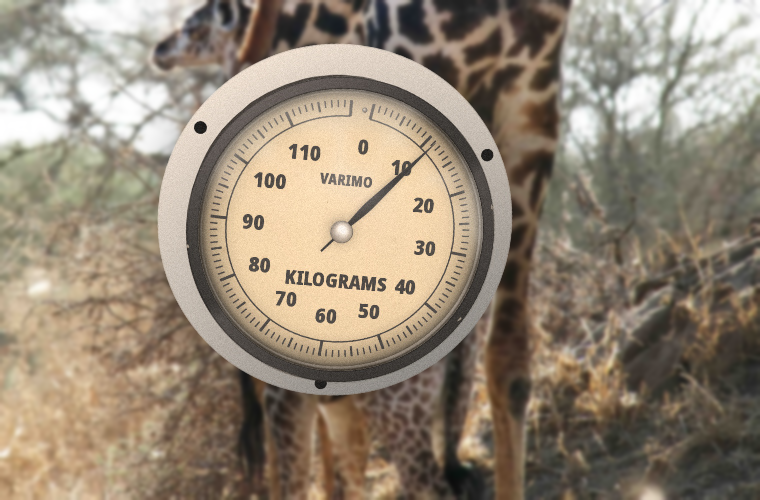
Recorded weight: **11** kg
